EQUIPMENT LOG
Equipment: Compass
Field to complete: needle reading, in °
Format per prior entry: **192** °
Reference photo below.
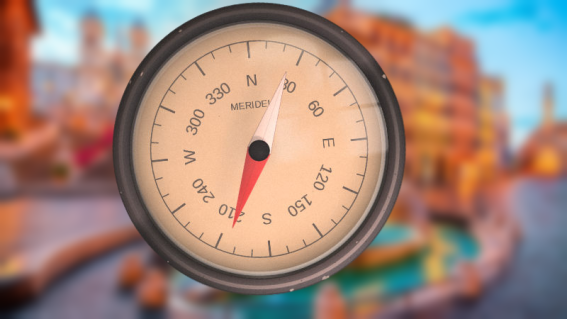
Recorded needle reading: **205** °
